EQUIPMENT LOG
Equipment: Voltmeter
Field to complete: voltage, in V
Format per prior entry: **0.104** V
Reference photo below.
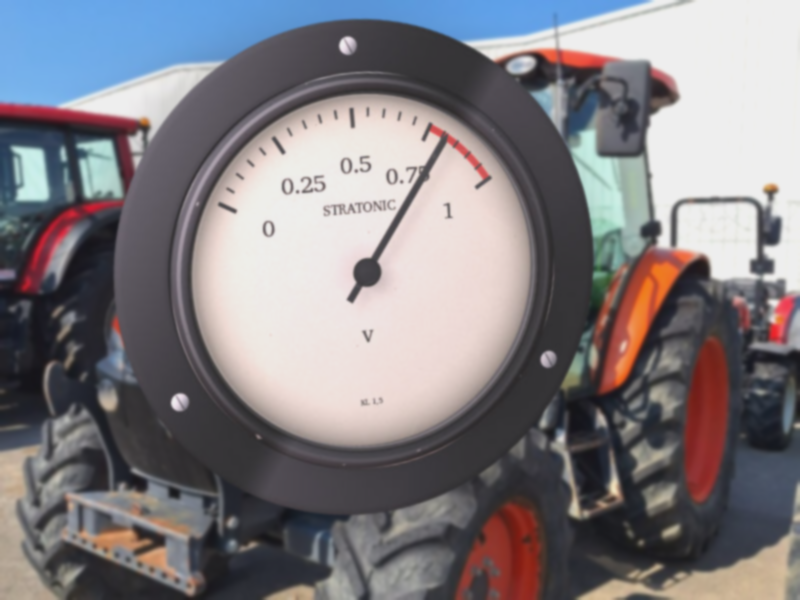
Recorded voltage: **0.8** V
